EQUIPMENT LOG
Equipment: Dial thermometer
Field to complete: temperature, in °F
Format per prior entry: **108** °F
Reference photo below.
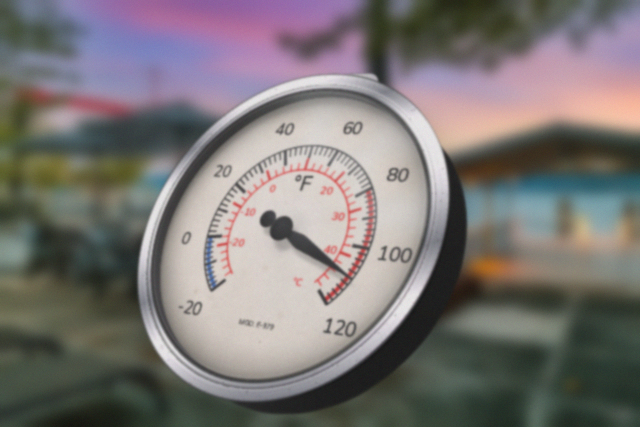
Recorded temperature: **110** °F
